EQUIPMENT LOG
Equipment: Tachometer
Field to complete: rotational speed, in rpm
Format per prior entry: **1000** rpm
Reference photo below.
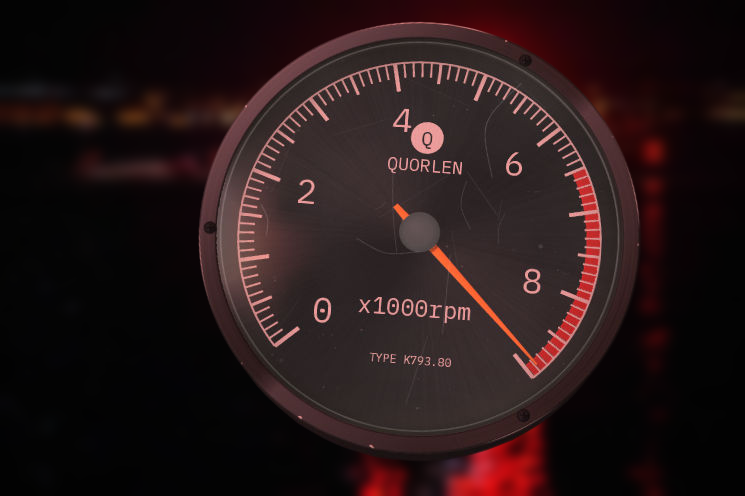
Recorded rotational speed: **8900** rpm
